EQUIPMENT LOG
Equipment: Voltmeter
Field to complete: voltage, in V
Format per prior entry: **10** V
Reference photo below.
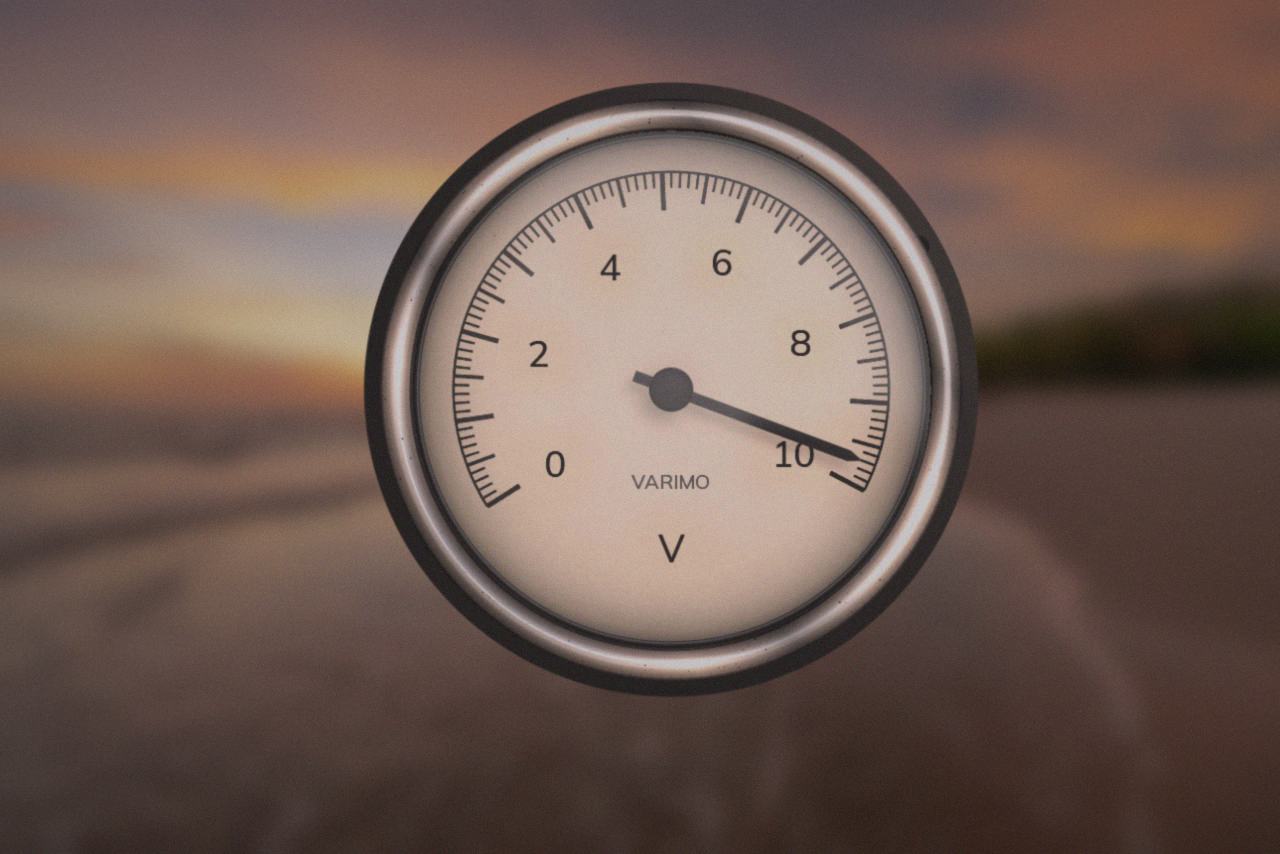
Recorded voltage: **9.7** V
